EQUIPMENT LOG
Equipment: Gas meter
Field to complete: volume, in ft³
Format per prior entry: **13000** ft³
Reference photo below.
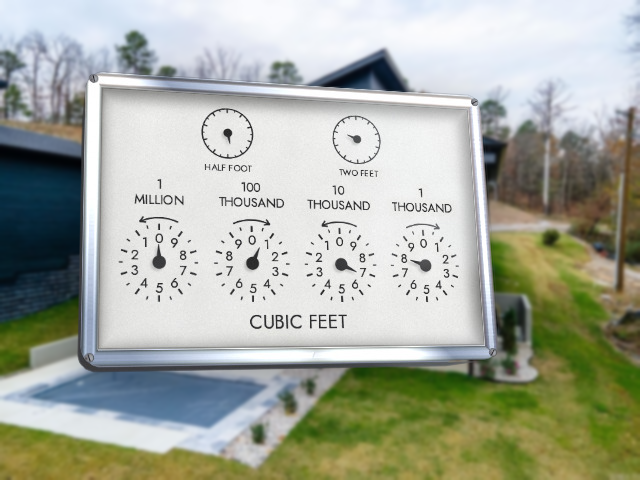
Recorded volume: **6800** ft³
